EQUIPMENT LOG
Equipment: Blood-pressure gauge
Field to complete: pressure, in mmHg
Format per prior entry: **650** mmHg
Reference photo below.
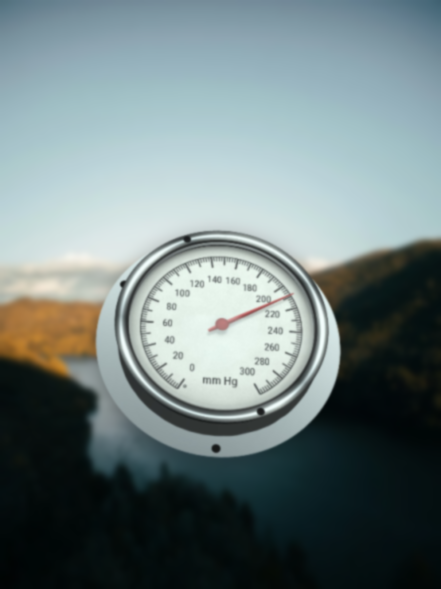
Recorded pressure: **210** mmHg
